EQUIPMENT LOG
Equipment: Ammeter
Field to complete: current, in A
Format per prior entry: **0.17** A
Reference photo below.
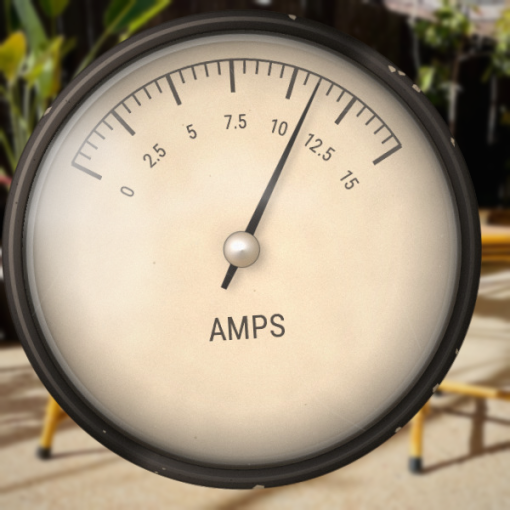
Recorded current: **11** A
